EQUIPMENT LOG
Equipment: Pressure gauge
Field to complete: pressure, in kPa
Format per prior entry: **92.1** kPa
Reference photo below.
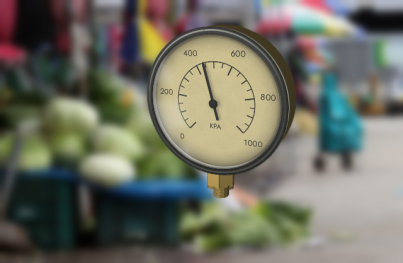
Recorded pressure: **450** kPa
